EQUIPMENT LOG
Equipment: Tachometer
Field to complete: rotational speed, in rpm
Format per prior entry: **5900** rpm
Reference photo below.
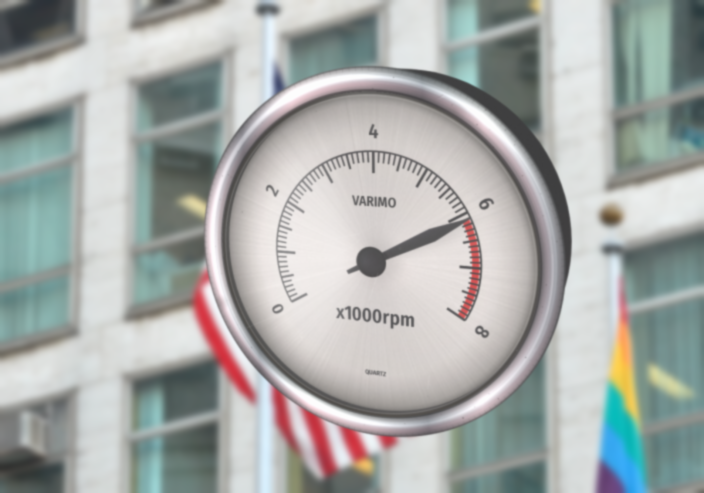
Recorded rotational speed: **6100** rpm
